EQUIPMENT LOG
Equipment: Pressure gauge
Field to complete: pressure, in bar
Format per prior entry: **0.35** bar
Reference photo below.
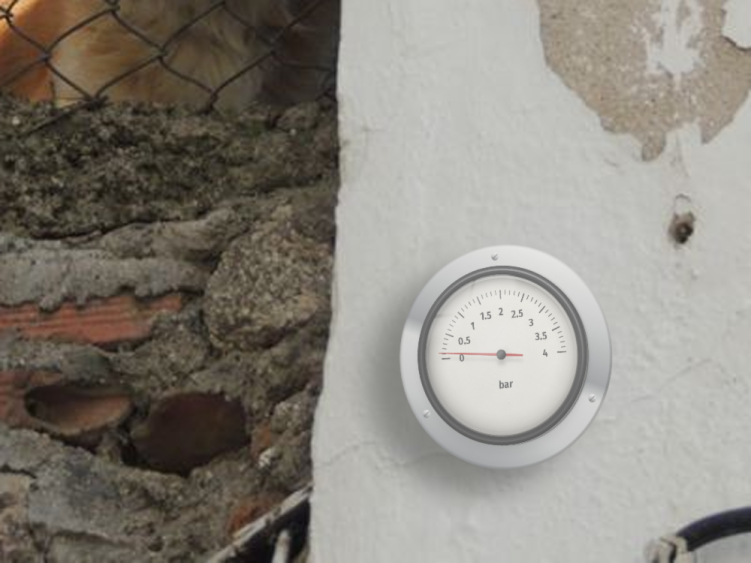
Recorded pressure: **0.1** bar
